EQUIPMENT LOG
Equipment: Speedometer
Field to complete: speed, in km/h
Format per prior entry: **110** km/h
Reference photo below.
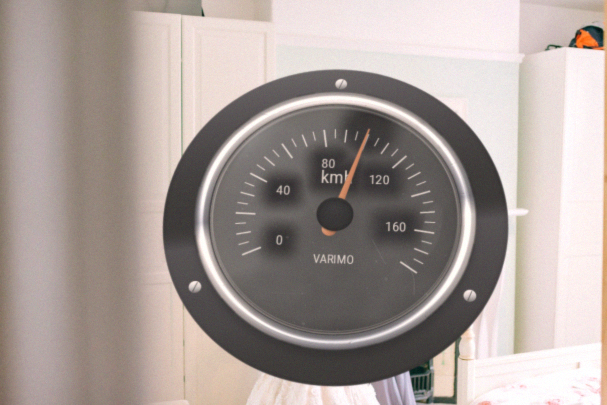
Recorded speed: **100** km/h
